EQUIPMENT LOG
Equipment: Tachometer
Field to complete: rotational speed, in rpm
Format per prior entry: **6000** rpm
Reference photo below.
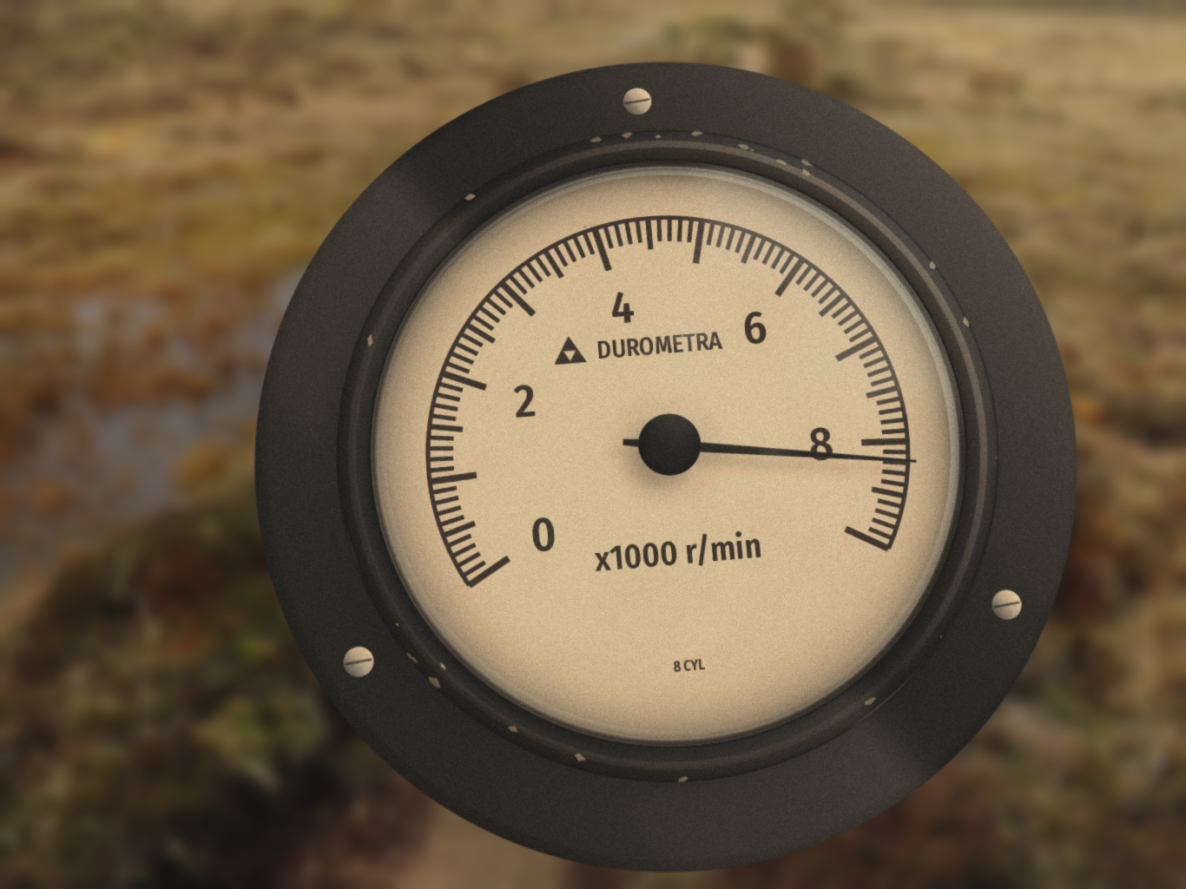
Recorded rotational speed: **8200** rpm
